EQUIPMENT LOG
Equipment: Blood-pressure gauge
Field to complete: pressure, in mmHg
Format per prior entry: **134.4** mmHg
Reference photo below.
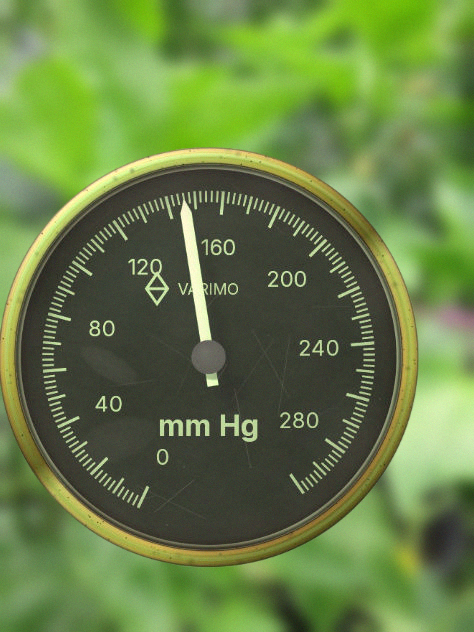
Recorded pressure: **146** mmHg
